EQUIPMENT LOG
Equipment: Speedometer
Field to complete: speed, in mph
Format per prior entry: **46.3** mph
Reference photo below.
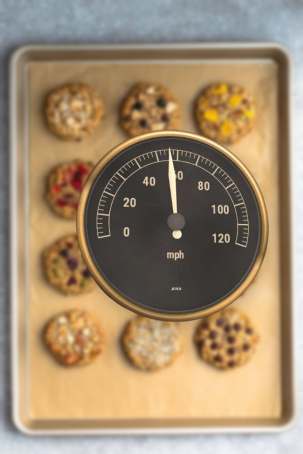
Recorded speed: **56** mph
